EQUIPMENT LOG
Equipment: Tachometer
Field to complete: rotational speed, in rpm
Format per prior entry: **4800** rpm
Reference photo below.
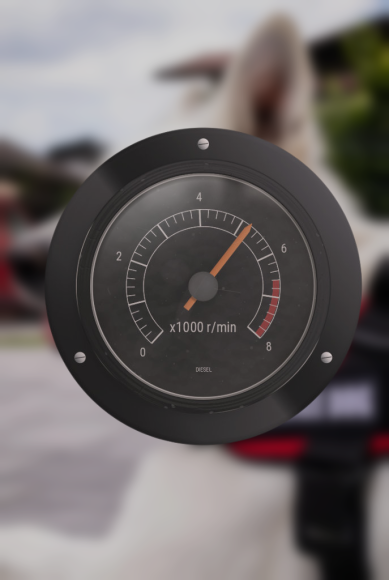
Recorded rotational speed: **5200** rpm
